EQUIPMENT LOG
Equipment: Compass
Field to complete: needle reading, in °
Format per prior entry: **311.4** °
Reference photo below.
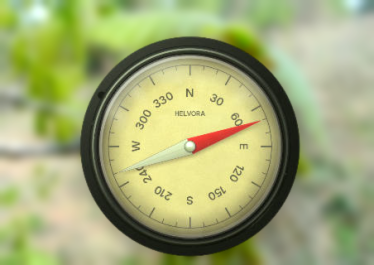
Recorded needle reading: **70** °
